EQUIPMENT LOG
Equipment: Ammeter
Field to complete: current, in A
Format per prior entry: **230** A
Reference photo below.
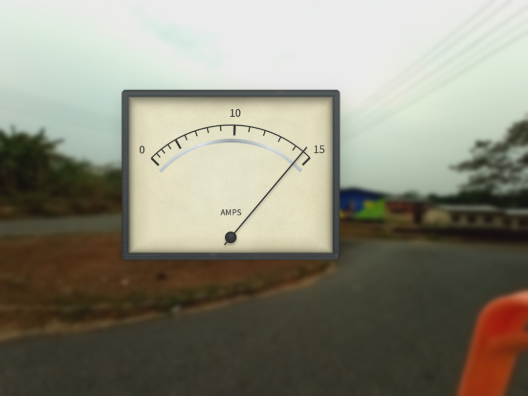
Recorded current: **14.5** A
